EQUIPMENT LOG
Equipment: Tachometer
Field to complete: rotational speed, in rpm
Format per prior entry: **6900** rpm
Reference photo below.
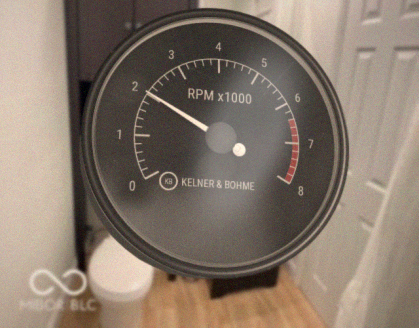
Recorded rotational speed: **2000** rpm
